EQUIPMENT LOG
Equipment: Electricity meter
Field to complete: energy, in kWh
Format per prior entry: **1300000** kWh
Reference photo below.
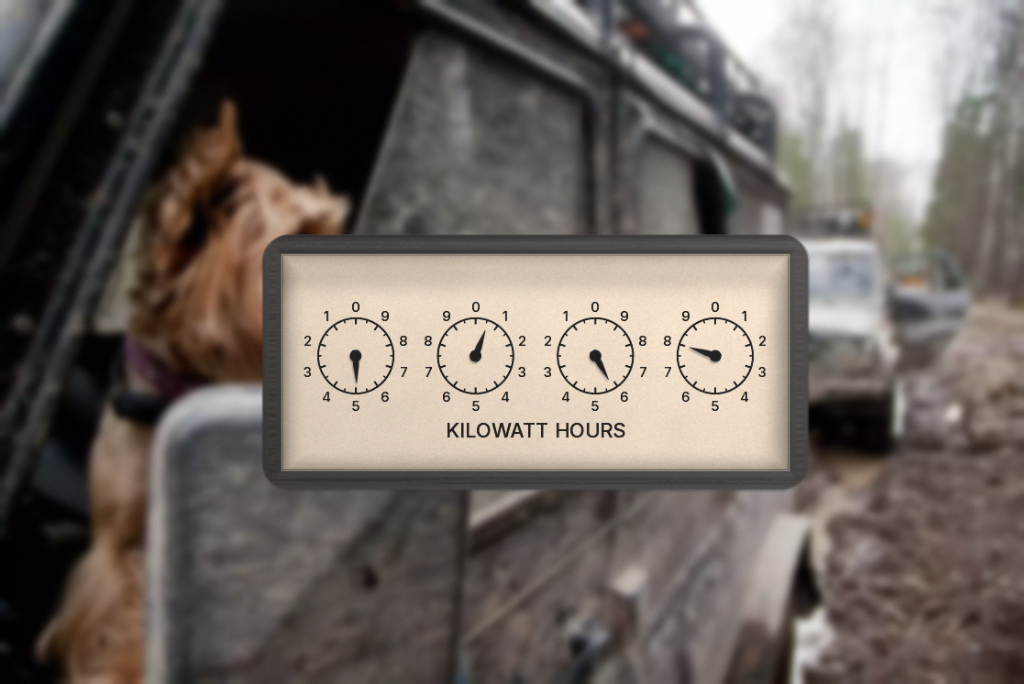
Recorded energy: **5058** kWh
